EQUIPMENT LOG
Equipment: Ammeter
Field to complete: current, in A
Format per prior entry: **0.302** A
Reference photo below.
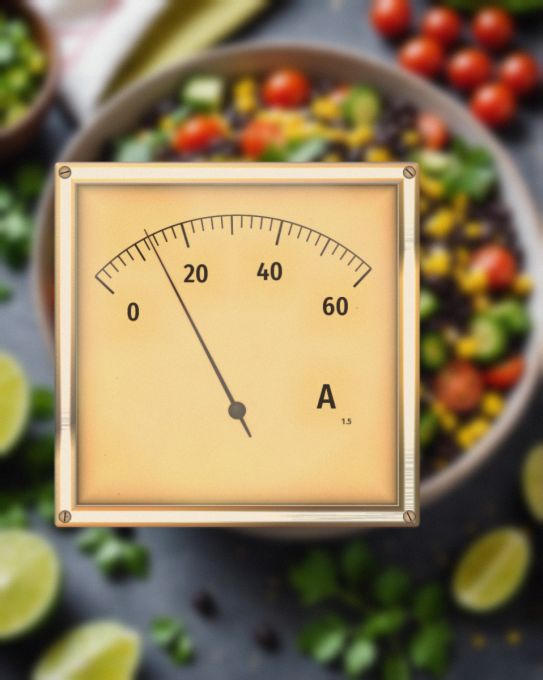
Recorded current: **13** A
